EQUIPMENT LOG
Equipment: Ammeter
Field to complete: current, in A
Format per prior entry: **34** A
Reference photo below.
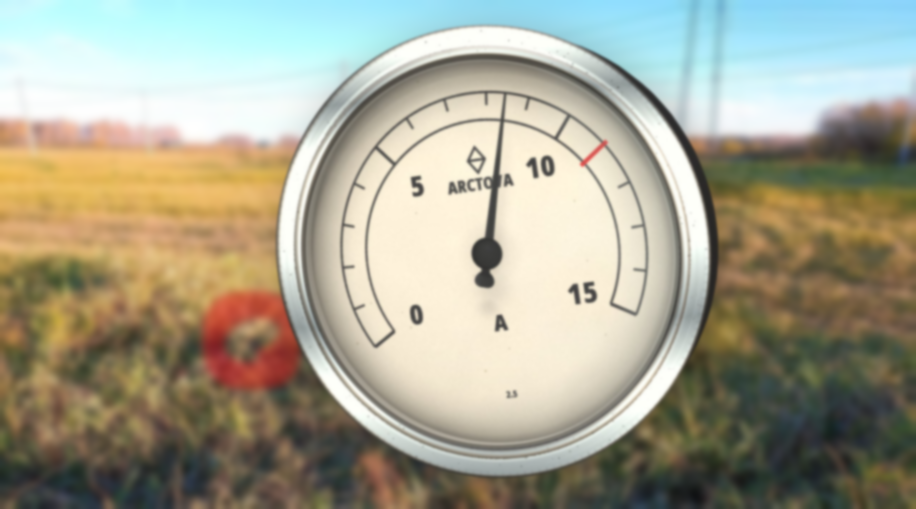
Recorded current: **8.5** A
